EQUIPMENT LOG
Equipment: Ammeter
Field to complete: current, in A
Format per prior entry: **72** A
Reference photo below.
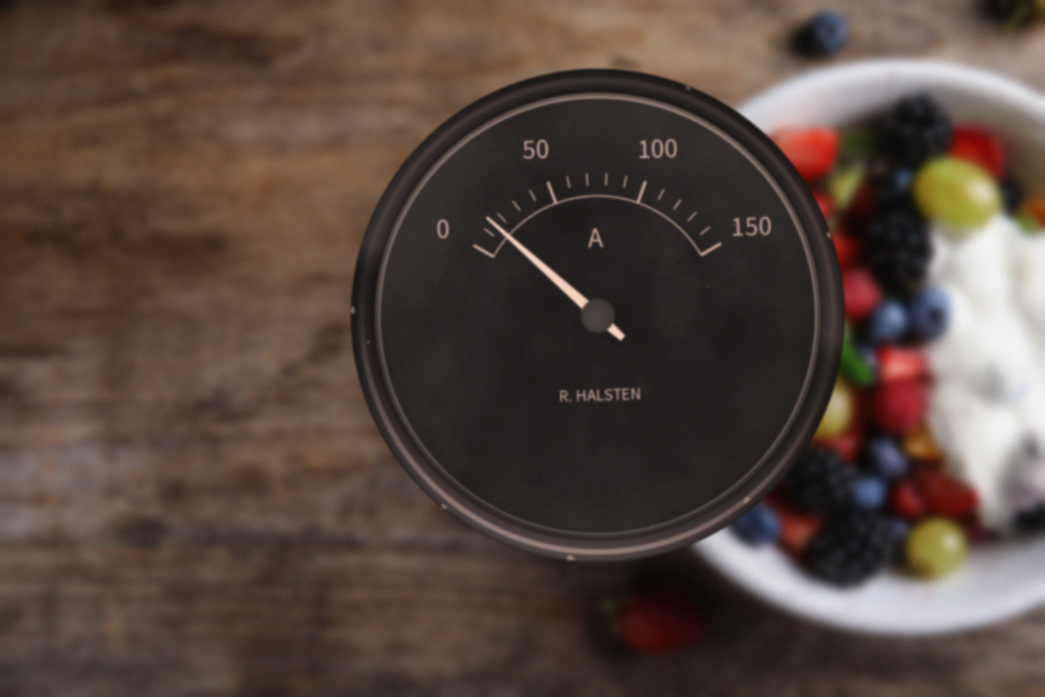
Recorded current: **15** A
